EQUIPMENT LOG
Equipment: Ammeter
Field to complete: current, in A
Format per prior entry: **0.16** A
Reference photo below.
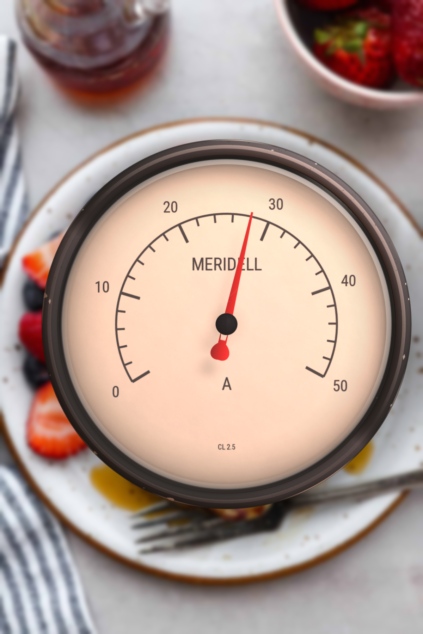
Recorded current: **28** A
